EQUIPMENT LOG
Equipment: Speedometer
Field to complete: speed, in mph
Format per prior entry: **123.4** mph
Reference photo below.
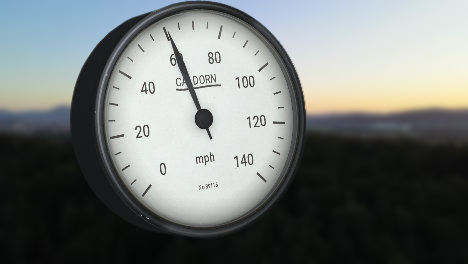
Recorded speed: **60** mph
